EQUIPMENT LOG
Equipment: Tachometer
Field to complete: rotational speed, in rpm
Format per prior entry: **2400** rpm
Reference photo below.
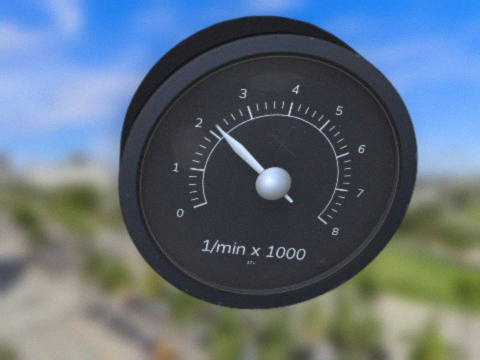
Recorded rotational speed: **2200** rpm
